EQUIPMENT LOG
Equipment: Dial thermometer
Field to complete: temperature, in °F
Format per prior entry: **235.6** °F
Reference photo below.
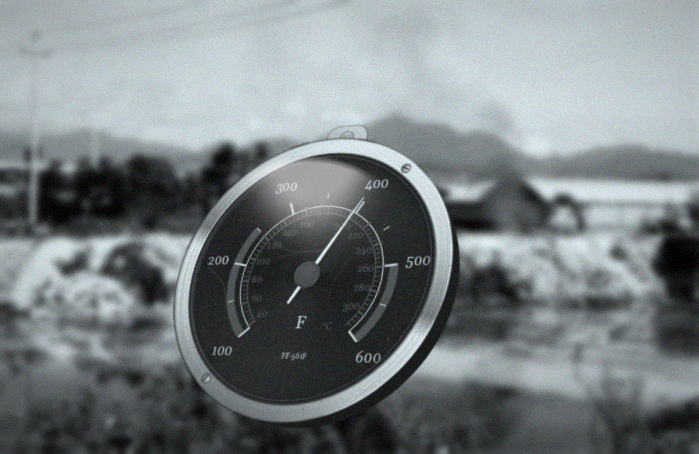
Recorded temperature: **400** °F
